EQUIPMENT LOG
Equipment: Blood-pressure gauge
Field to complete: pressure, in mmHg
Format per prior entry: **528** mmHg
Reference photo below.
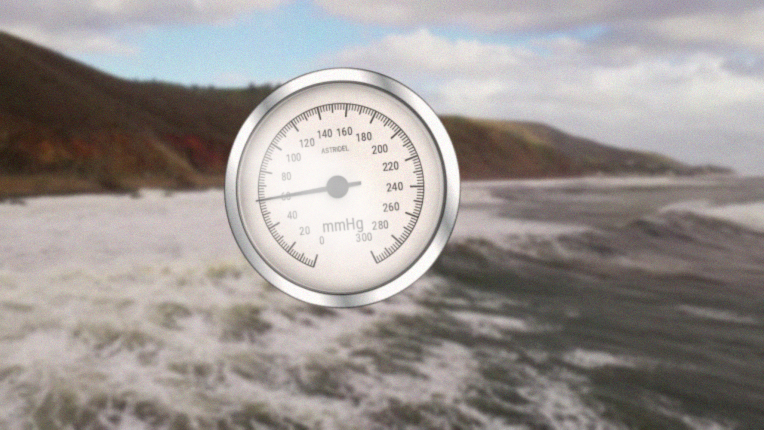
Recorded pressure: **60** mmHg
